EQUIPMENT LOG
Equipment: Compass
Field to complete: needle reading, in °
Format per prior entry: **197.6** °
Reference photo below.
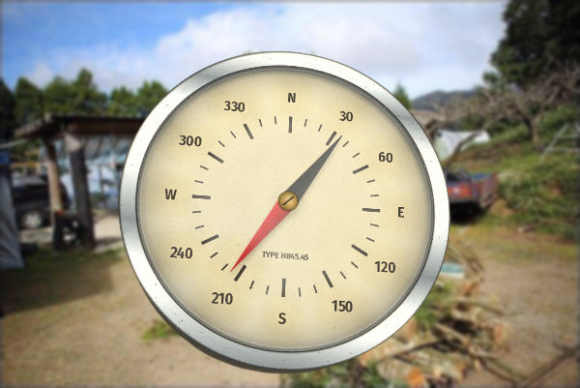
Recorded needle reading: **215** °
